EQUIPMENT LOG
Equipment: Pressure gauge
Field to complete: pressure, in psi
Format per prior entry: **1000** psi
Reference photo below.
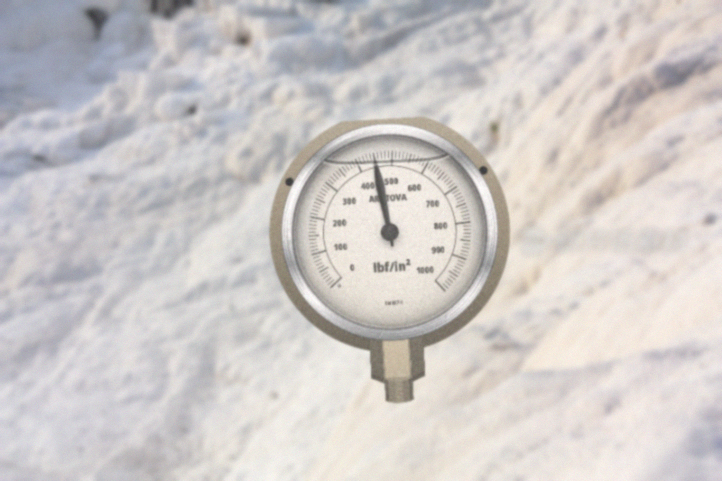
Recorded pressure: **450** psi
